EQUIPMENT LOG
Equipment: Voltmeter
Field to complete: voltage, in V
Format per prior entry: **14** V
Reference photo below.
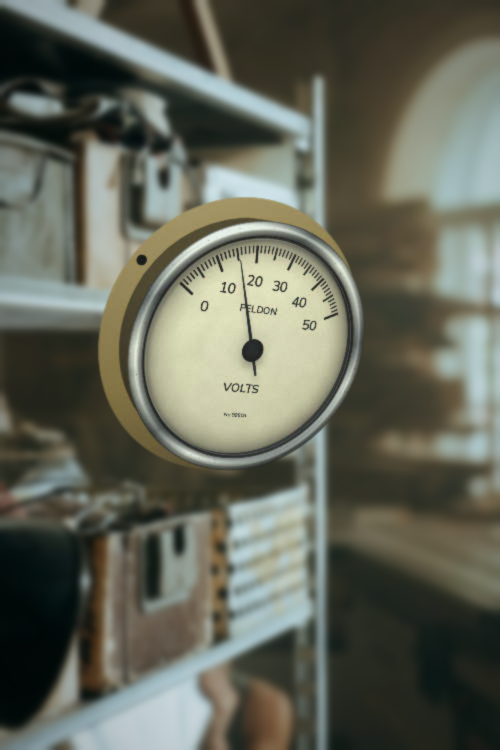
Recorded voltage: **15** V
